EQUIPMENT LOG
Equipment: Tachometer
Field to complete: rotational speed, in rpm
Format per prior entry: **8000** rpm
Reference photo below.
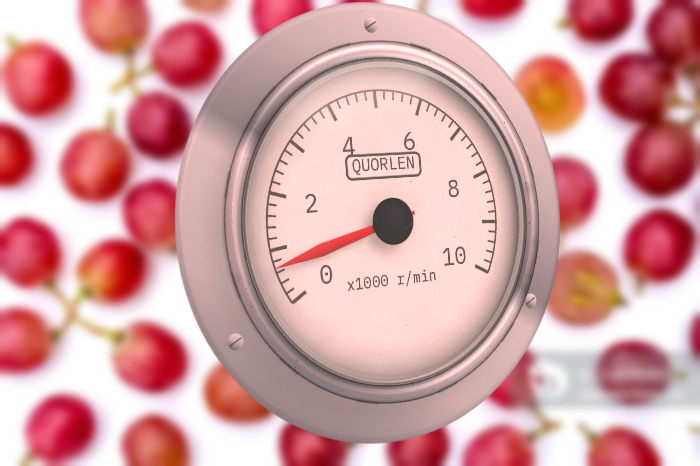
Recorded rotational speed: **700** rpm
